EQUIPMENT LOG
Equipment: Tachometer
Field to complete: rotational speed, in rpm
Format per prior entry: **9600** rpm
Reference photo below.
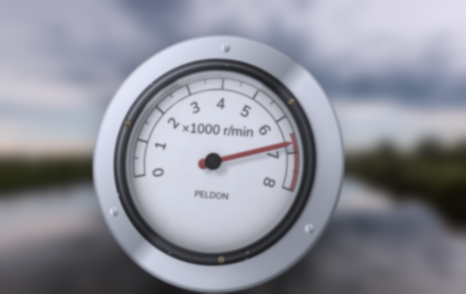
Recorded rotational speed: **6750** rpm
